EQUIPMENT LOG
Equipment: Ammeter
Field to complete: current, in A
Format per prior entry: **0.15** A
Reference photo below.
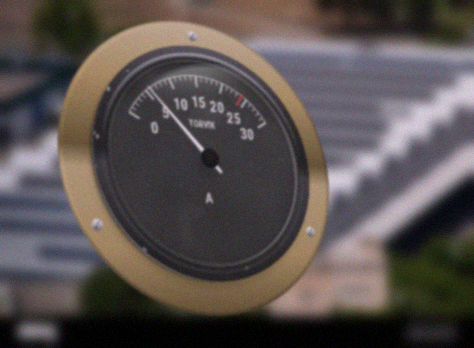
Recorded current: **5** A
